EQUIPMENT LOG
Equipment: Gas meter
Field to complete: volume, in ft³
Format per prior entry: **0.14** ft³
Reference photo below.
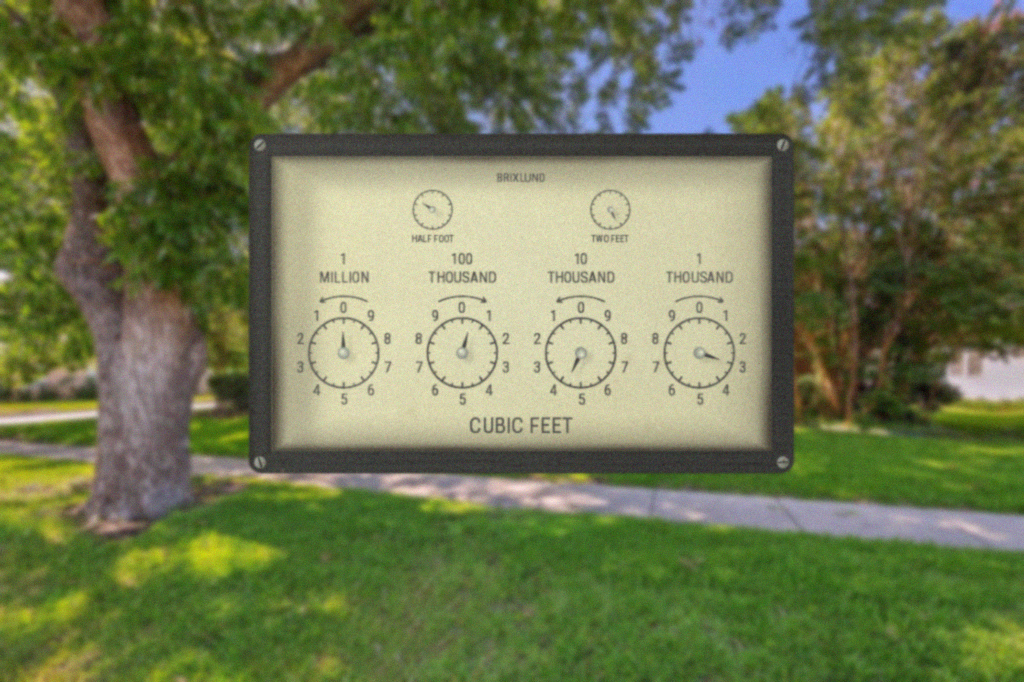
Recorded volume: **4300** ft³
